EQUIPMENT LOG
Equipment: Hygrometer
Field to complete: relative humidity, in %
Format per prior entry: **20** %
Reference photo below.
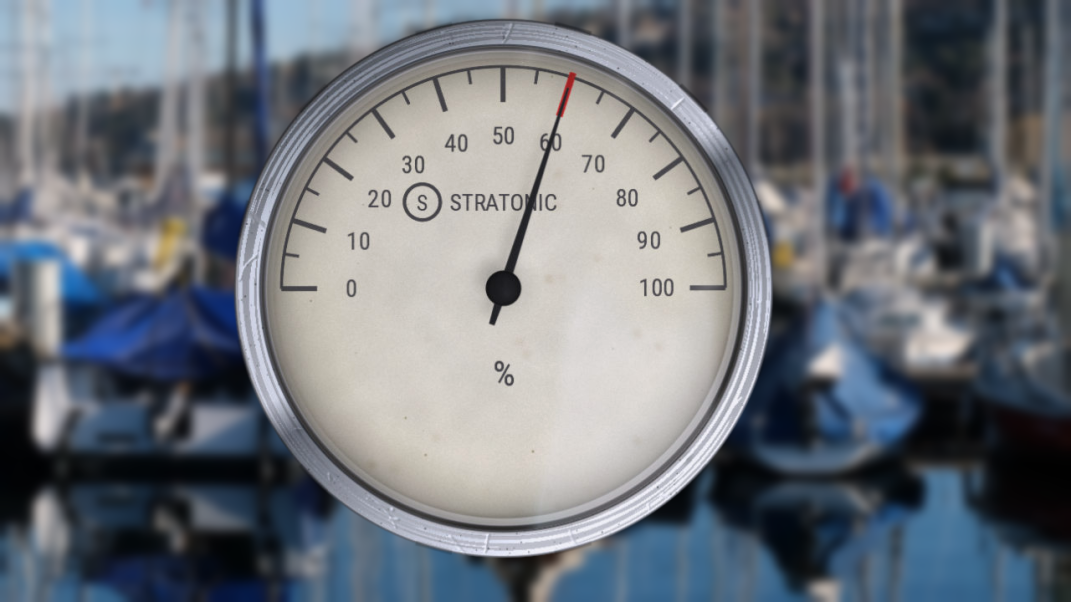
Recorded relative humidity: **60** %
